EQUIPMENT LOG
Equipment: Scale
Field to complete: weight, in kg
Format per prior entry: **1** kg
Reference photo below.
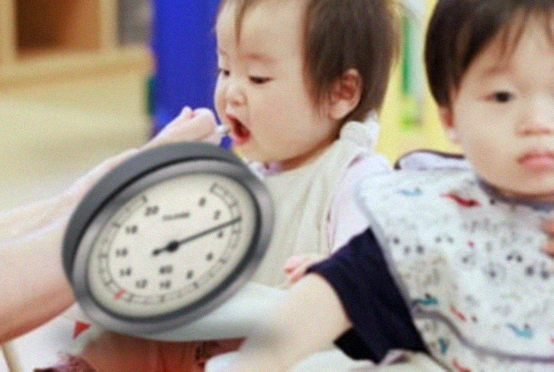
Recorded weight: **3** kg
